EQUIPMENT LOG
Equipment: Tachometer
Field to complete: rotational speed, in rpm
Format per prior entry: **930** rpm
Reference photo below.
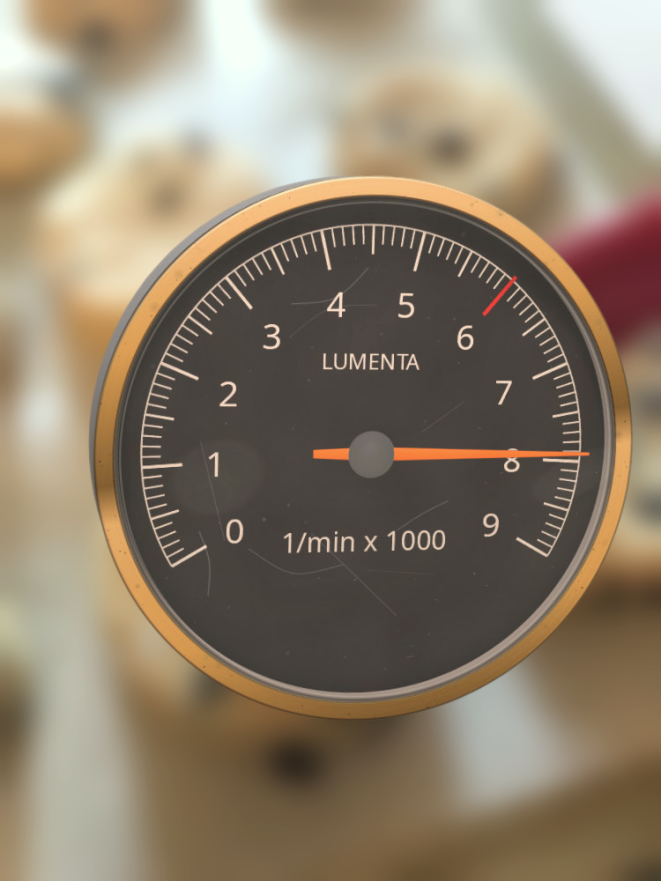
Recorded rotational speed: **7900** rpm
